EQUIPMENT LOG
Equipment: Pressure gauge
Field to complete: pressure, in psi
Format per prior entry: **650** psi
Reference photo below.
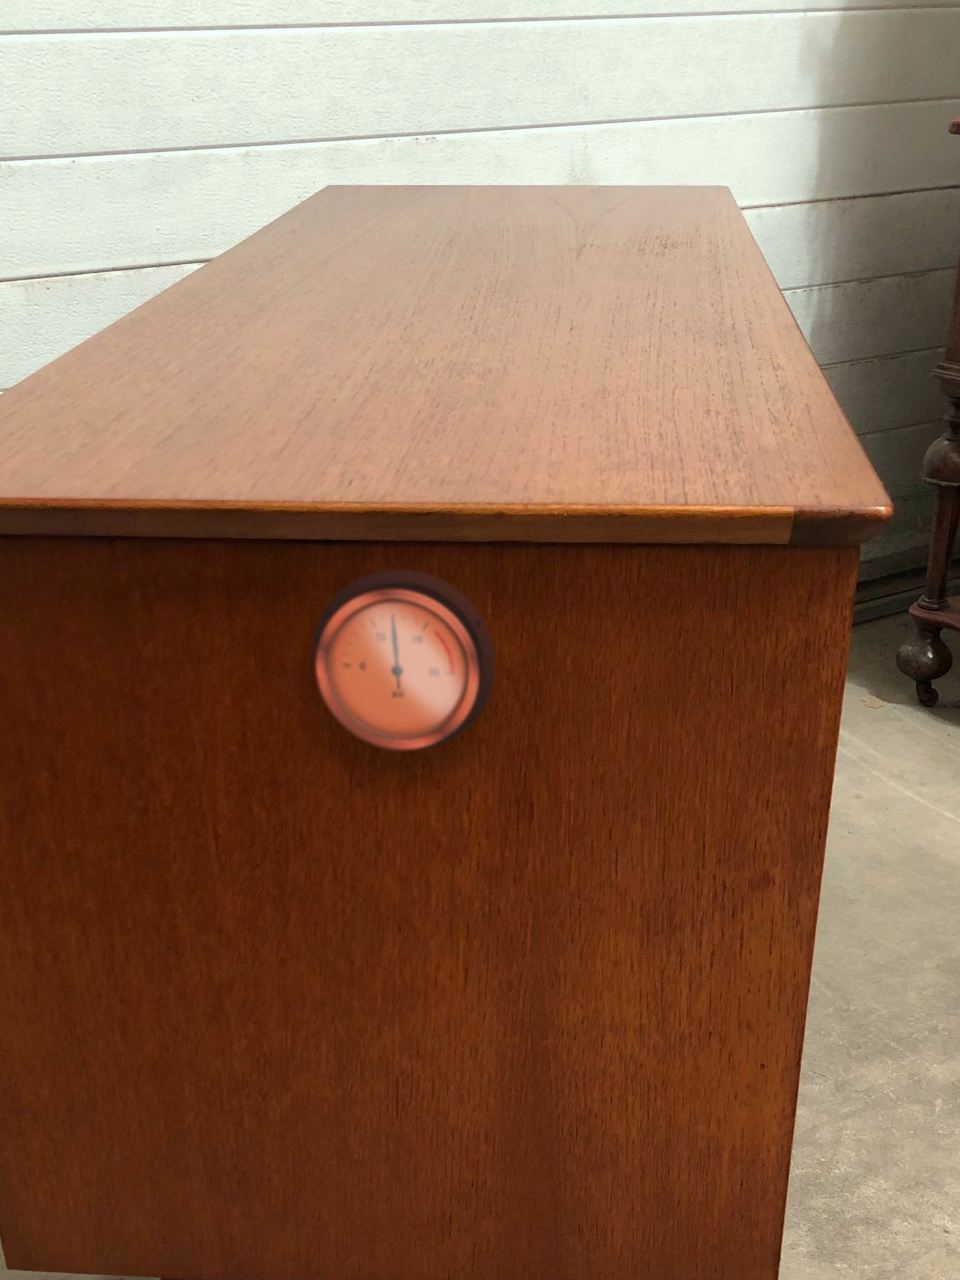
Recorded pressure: **14** psi
